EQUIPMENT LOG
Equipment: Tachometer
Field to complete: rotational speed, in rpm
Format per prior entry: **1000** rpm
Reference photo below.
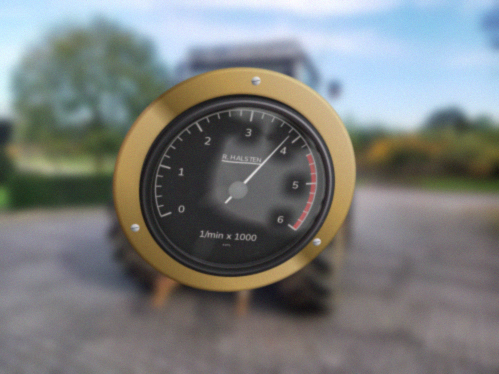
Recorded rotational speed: **3800** rpm
